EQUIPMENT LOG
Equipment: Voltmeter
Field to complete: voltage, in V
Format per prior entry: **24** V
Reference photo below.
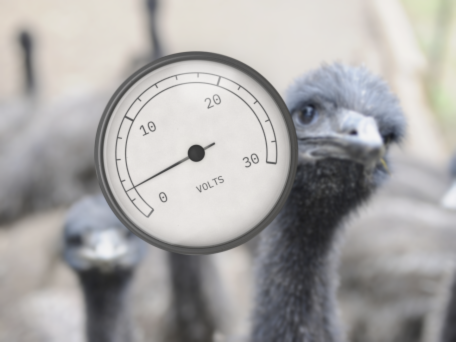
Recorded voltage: **3** V
